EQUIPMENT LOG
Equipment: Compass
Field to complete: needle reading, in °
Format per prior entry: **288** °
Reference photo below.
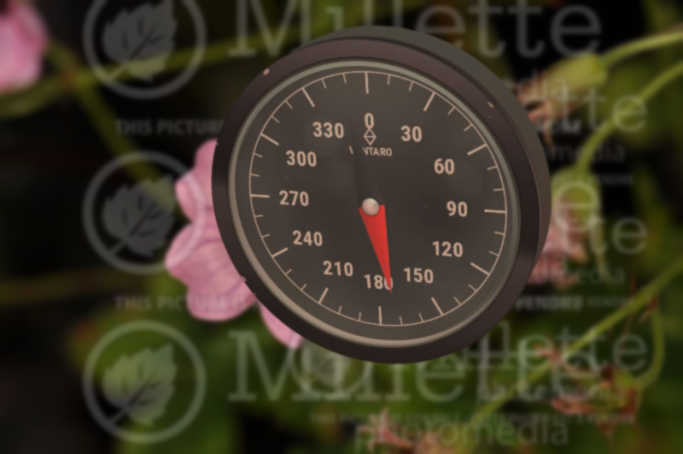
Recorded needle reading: **170** °
